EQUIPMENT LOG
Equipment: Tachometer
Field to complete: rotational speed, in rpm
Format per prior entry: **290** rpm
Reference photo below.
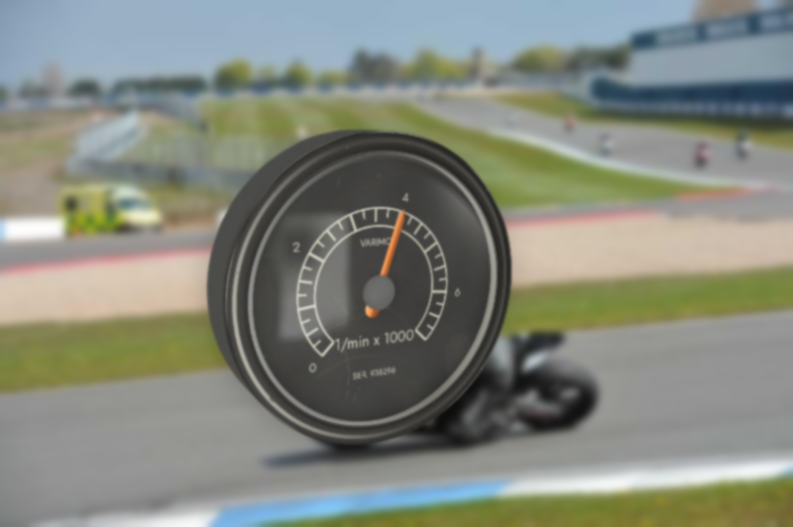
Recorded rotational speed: **4000** rpm
